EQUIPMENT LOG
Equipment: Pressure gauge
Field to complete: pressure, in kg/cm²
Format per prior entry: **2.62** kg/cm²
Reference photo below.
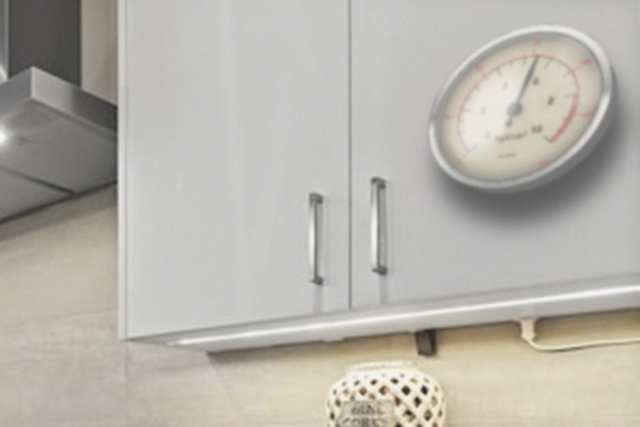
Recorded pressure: **5.5** kg/cm²
